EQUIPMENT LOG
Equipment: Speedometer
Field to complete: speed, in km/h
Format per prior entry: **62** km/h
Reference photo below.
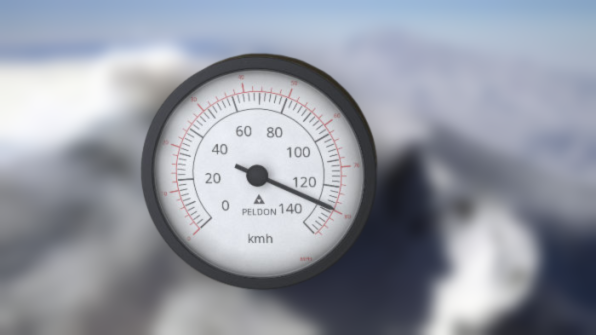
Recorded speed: **128** km/h
